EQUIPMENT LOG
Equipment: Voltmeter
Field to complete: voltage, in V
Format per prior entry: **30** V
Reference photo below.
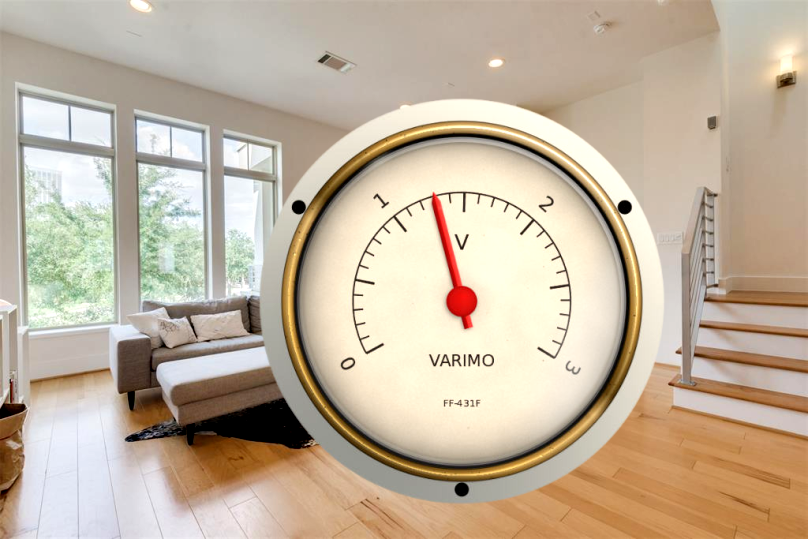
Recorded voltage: **1.3** V
